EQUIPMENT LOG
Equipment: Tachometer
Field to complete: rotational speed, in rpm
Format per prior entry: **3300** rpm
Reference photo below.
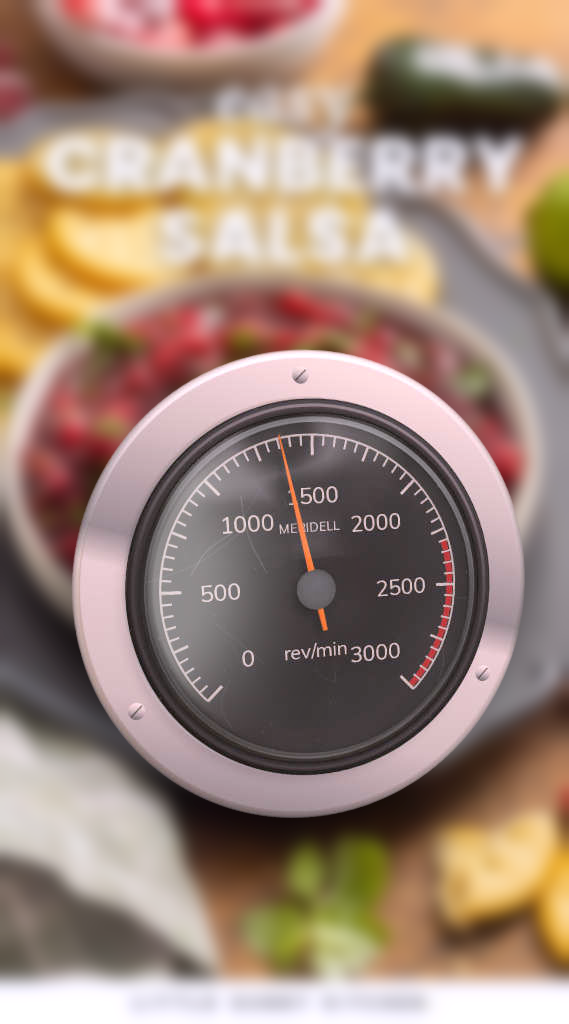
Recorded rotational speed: **1350** rpm
